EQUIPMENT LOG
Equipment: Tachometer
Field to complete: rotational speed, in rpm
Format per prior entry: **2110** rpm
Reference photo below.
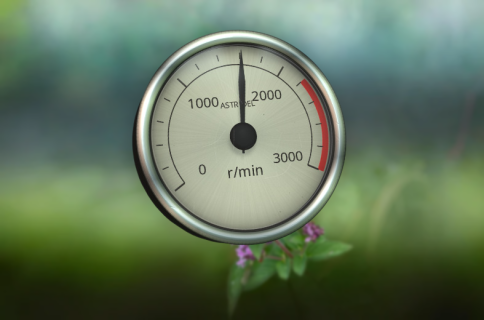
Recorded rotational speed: **1600** rpm
